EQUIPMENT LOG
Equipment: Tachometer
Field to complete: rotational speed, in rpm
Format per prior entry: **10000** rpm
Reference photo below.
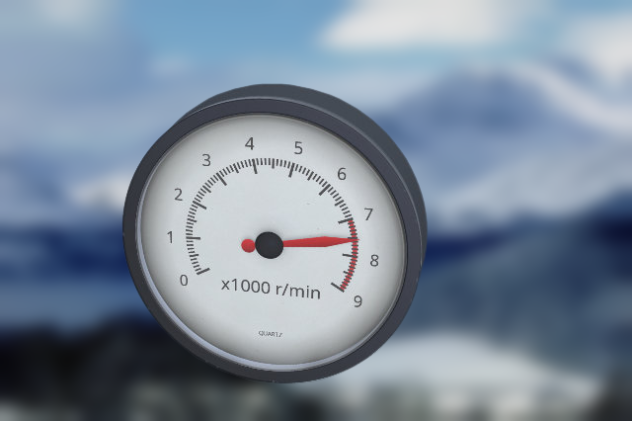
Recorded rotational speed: **7500** rpm
